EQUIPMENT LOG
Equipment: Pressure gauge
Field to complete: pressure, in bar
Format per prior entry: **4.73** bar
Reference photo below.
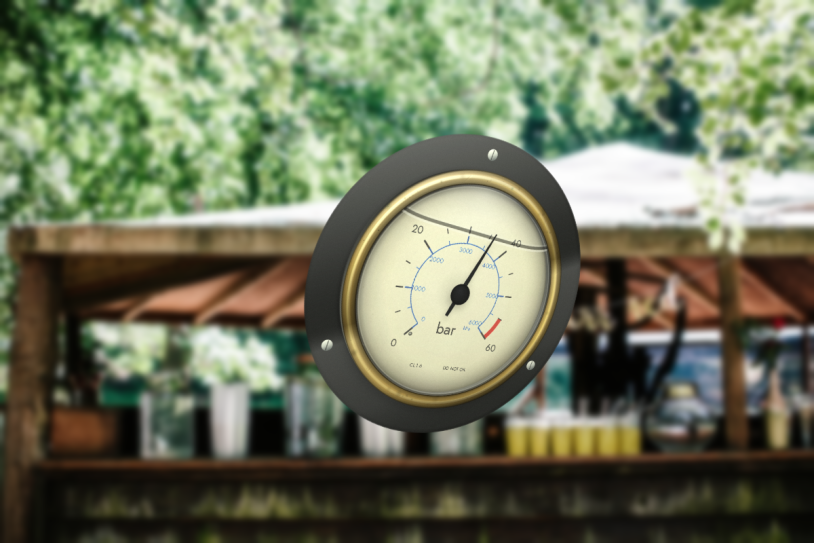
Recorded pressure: **35** bar
